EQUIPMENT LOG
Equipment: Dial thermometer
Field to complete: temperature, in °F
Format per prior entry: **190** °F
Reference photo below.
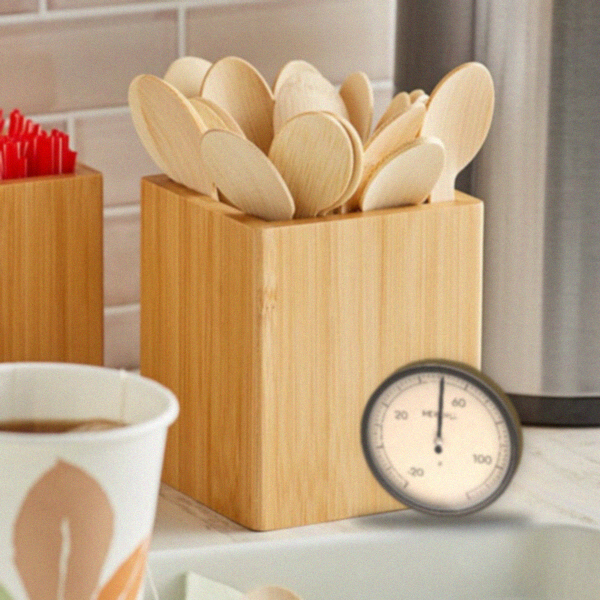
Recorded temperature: **50** °F
